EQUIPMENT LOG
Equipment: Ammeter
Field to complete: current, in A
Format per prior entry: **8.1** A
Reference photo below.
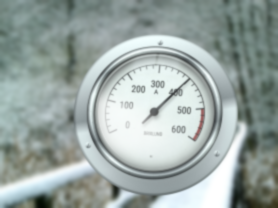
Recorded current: **400** A
